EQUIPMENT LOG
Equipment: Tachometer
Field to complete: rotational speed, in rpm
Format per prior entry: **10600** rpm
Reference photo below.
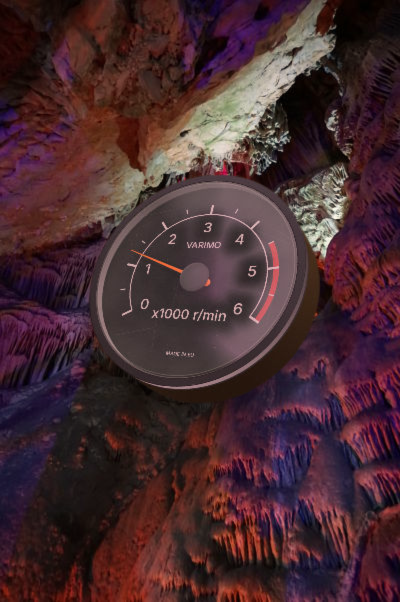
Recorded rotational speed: **1250** rpm
